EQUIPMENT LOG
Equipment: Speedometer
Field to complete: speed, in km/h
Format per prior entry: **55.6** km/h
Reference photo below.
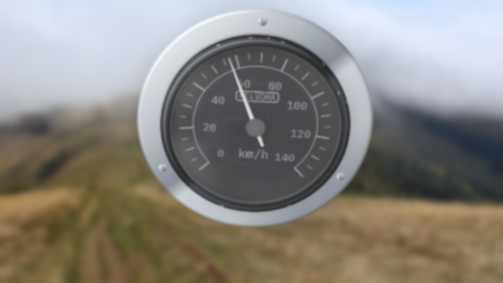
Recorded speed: **57.5** km/h
